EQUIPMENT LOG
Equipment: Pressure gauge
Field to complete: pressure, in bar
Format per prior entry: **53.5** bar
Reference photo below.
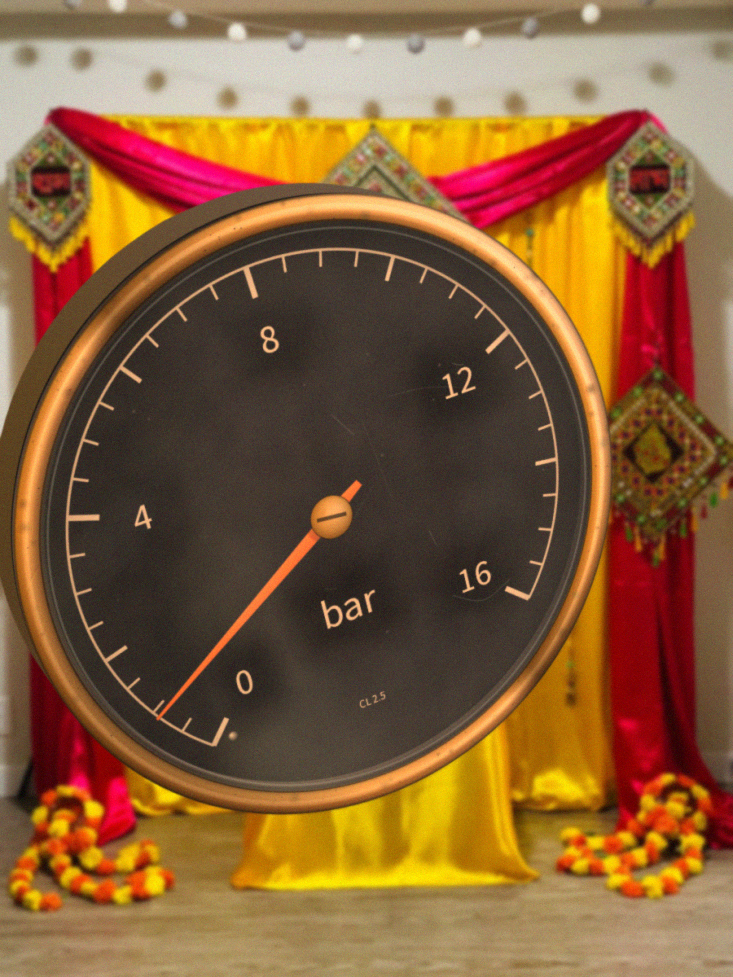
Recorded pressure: **1** bar
